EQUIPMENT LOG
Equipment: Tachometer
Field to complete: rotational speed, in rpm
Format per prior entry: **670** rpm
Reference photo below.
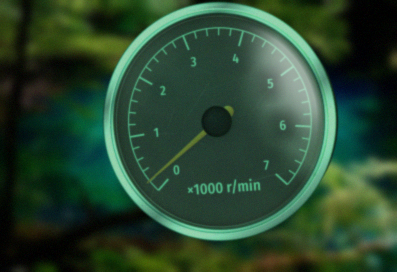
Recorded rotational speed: **200** rpm
